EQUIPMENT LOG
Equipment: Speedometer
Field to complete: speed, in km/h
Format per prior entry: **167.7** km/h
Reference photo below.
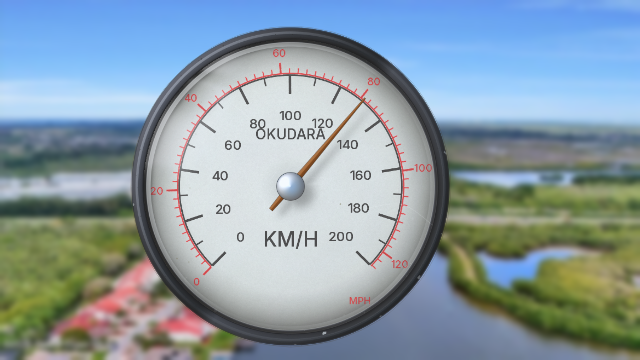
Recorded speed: **130** km/h
